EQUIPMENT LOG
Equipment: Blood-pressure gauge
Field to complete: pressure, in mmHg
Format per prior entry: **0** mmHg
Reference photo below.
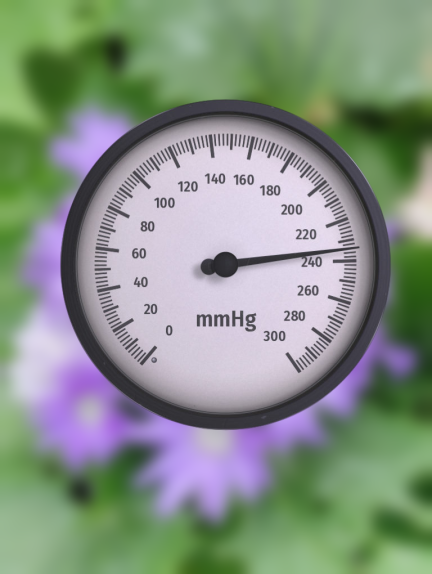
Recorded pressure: **234** mmHg
